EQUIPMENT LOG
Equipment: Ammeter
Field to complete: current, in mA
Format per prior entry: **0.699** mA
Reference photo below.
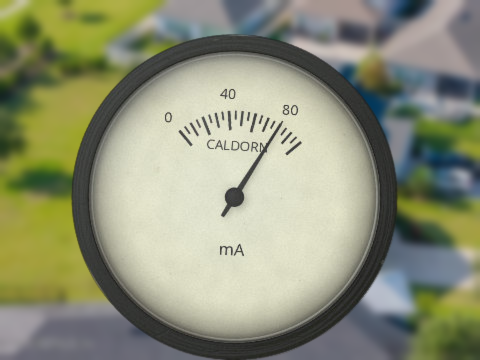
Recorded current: **80** mA
